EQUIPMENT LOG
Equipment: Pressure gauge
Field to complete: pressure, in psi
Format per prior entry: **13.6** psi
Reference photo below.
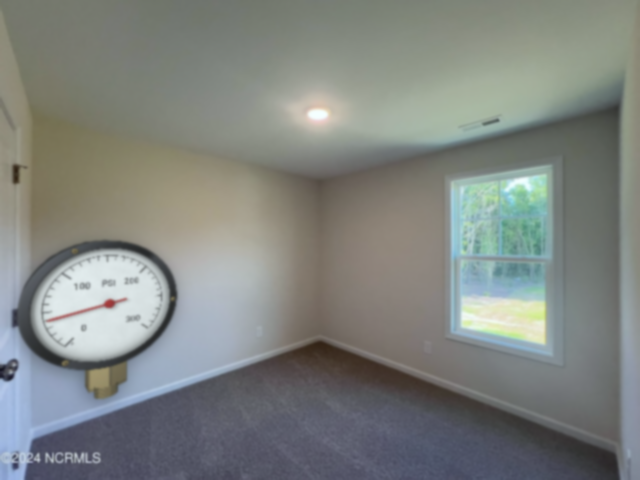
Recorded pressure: **40** psi
